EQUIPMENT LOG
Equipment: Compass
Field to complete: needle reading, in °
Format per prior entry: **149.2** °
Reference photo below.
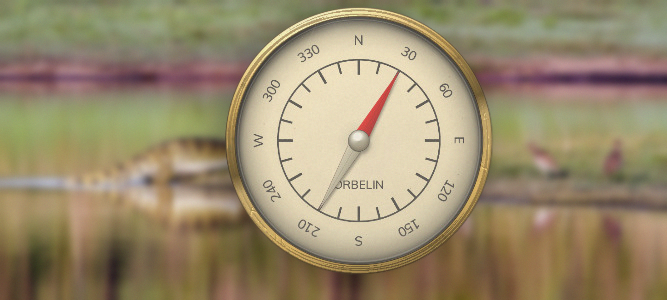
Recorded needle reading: **30** °
